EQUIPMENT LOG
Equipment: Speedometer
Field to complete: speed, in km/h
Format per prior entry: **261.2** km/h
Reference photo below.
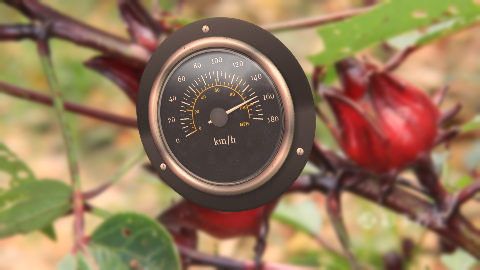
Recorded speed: **155** km/h
